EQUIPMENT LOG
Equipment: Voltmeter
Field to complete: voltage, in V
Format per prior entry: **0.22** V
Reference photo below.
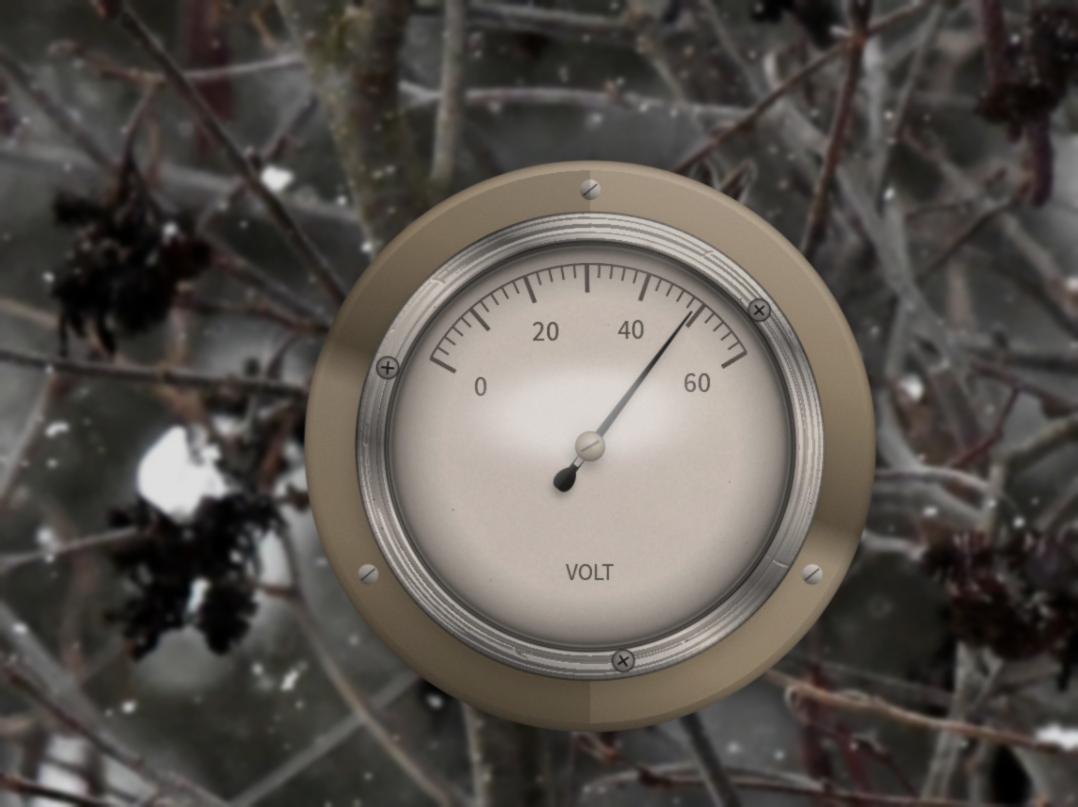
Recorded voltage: **49** V
